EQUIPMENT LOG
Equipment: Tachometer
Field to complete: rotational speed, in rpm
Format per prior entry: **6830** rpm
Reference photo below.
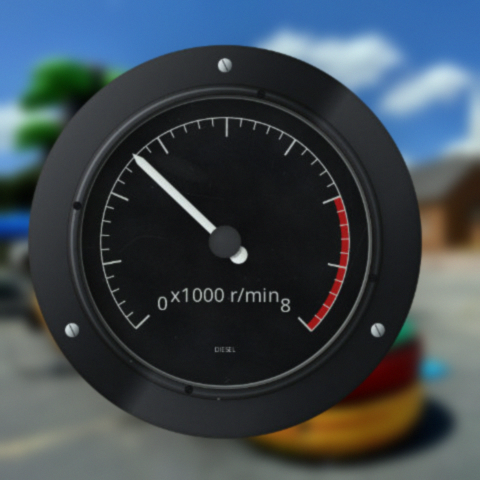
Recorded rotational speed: **2600** rpm
